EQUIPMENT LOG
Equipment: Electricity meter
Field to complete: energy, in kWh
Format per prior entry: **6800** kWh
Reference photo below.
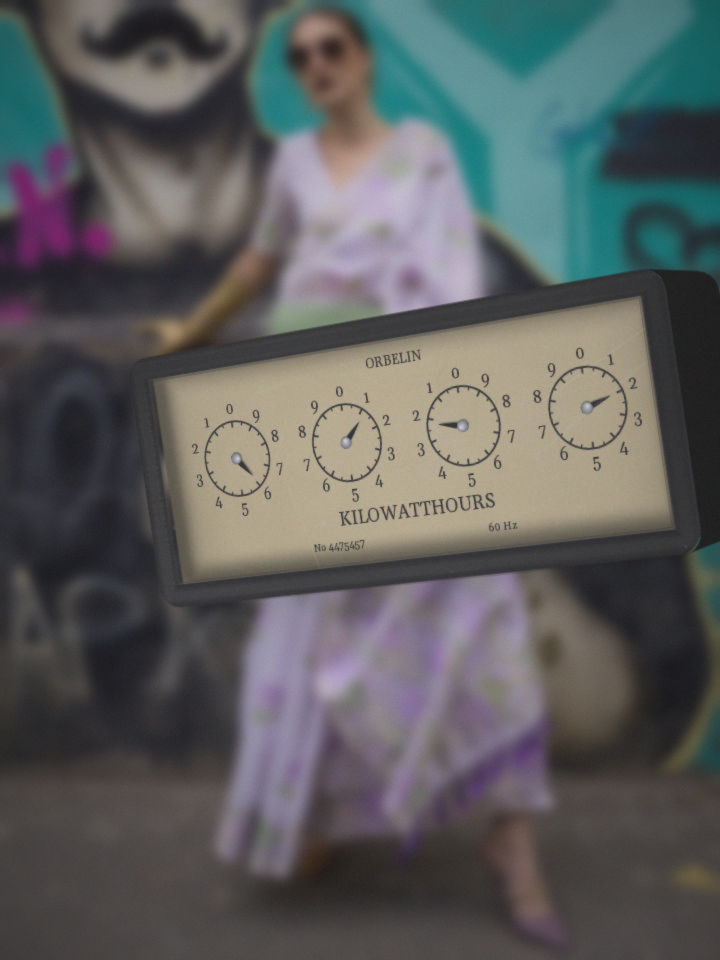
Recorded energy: **6122** kWh
